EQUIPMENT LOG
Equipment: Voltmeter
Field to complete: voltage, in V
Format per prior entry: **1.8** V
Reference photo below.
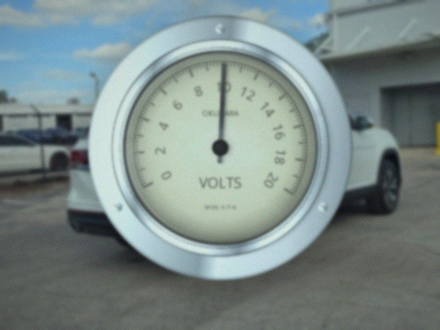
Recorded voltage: **10** V
